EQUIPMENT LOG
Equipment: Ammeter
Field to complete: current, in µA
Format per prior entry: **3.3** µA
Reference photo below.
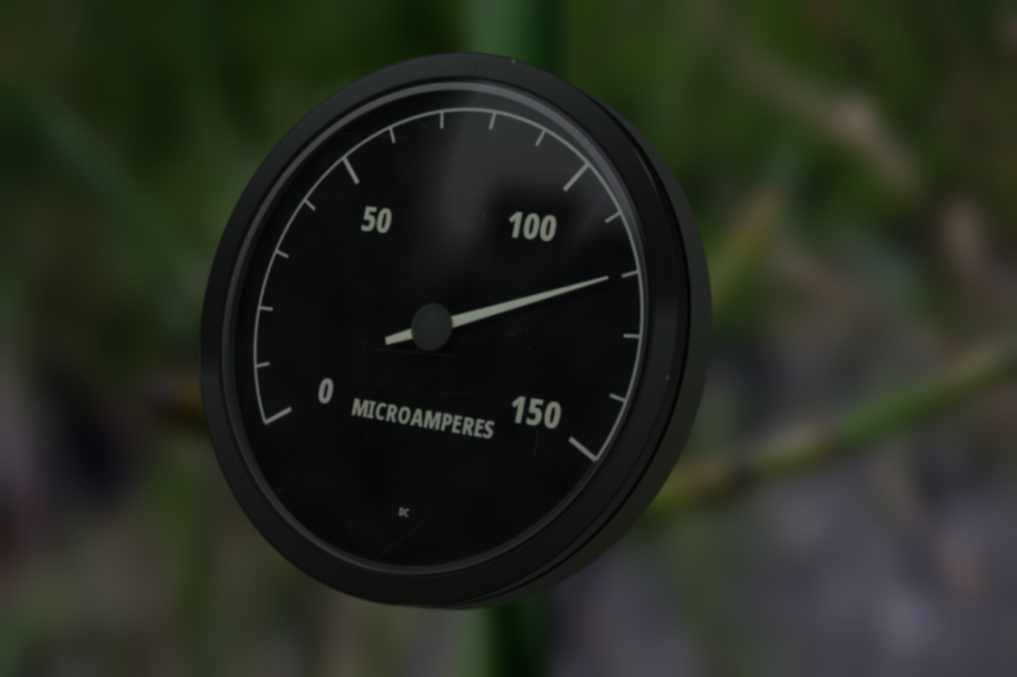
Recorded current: **120** µA
